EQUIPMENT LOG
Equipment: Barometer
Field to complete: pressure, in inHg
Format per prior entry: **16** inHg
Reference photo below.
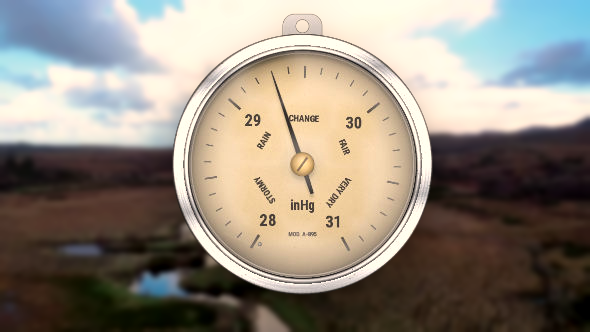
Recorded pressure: **29.3** inHg
